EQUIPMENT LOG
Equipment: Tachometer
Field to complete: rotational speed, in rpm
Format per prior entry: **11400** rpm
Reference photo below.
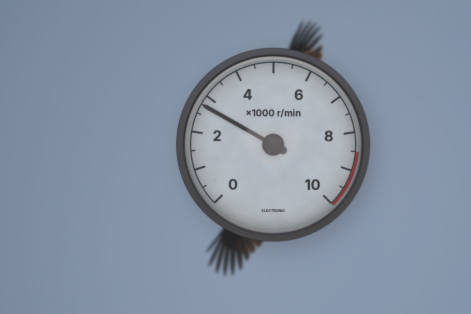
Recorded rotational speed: **2750** rpm
